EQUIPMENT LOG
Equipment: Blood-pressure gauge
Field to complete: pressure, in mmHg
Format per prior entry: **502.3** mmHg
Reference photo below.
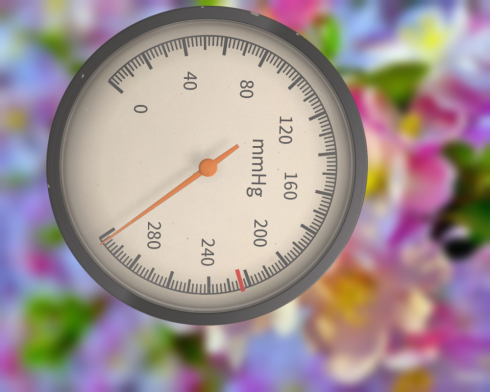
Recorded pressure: **298** mmHg
